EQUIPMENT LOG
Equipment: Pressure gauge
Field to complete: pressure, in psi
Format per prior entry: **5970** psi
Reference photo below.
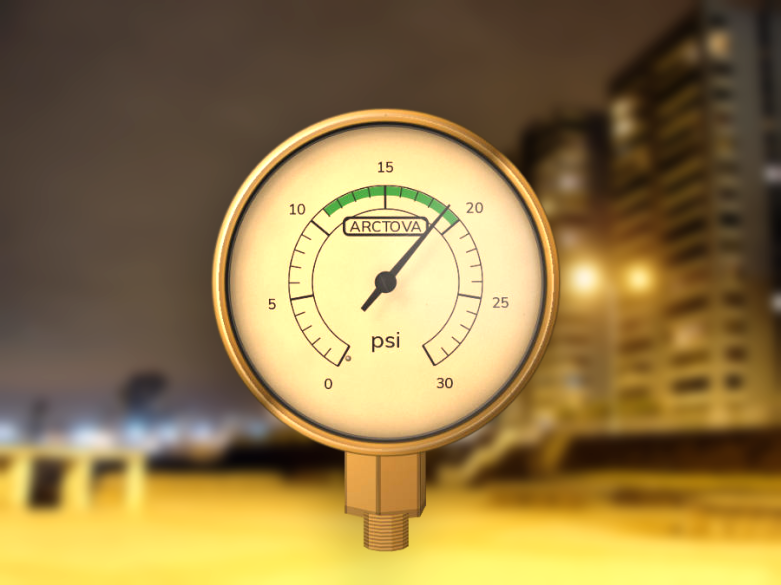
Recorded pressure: **19** psi
